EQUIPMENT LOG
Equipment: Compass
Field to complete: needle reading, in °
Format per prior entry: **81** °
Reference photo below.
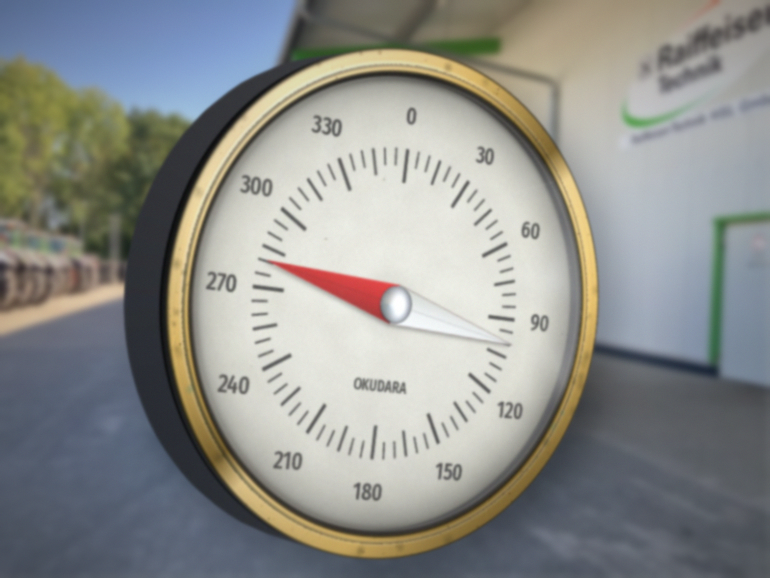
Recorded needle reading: **280** °
